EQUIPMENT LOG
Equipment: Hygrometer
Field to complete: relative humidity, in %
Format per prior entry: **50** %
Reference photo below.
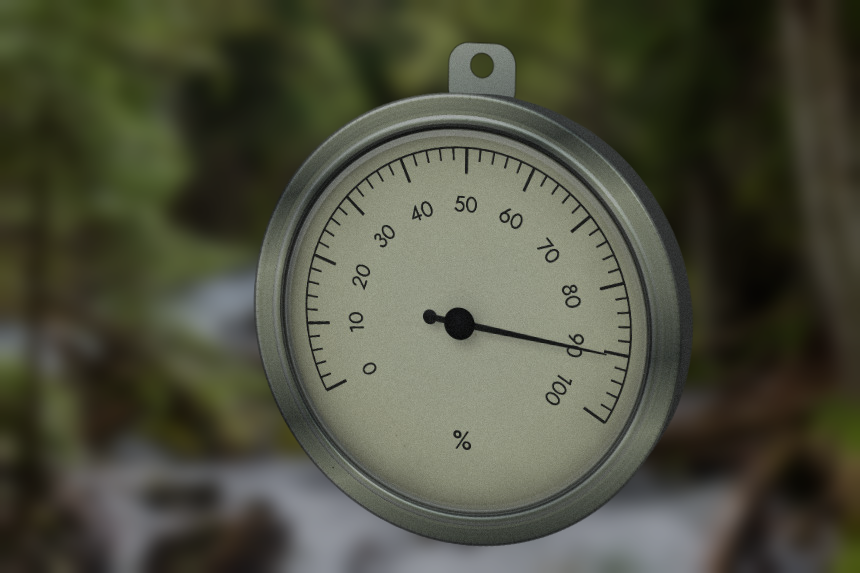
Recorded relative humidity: **90** %
